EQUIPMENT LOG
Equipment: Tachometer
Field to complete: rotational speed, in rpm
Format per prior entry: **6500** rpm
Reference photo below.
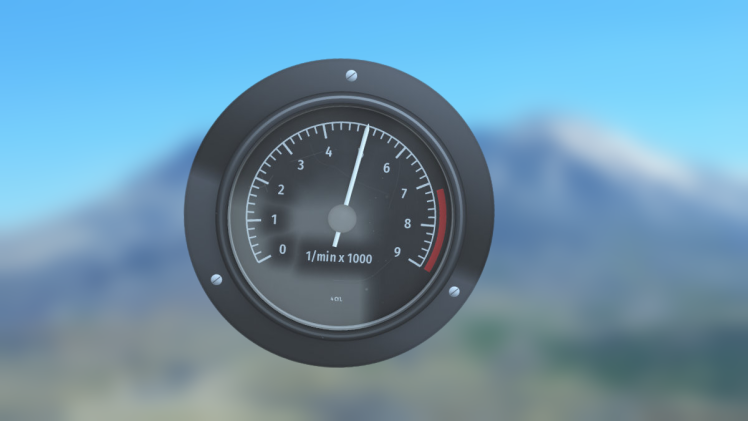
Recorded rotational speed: **5000** rpm
